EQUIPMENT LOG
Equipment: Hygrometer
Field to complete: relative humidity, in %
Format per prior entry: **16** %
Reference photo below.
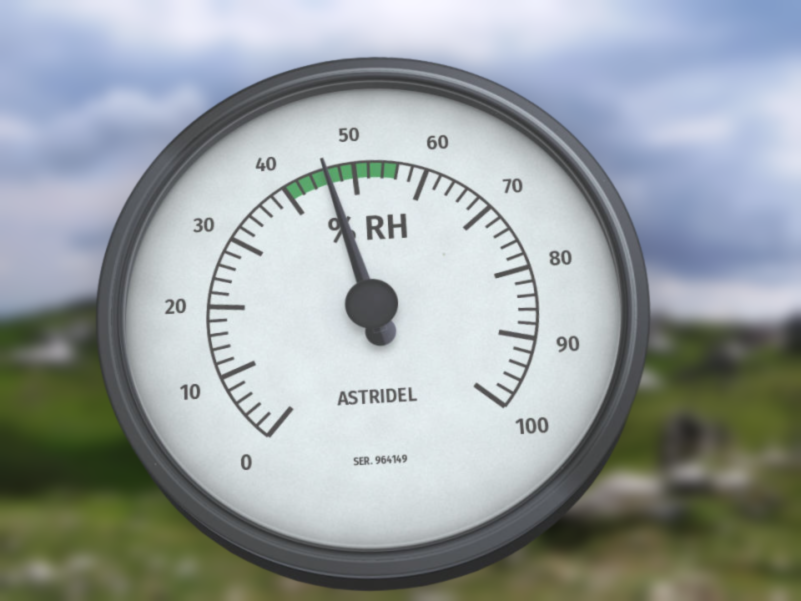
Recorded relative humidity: **46** %
